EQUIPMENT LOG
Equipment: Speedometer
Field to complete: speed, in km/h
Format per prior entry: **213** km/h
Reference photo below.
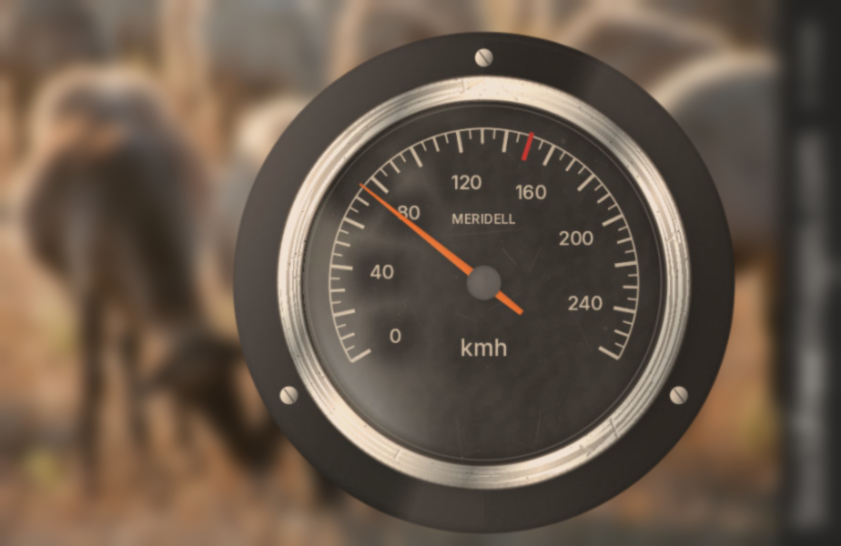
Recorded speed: **75** km/h
